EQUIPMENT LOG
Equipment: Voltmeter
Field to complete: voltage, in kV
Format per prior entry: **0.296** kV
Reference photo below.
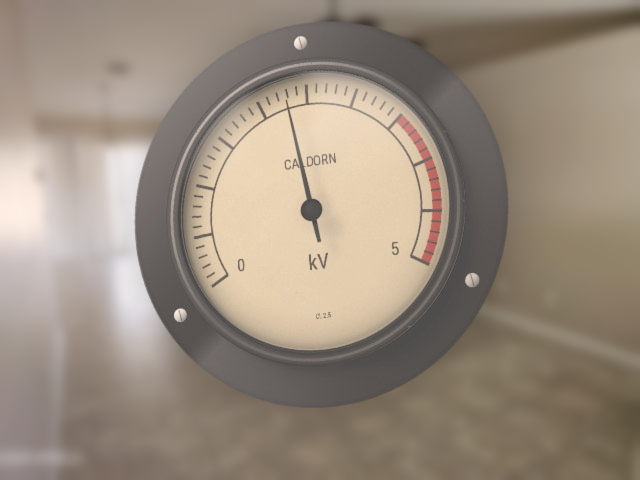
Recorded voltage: **2.3** kV
